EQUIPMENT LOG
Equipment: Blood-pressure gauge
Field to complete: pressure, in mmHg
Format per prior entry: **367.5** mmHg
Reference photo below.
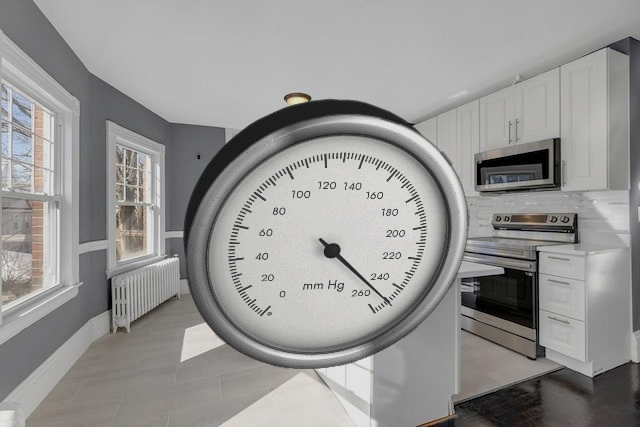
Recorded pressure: **250** mmHg
